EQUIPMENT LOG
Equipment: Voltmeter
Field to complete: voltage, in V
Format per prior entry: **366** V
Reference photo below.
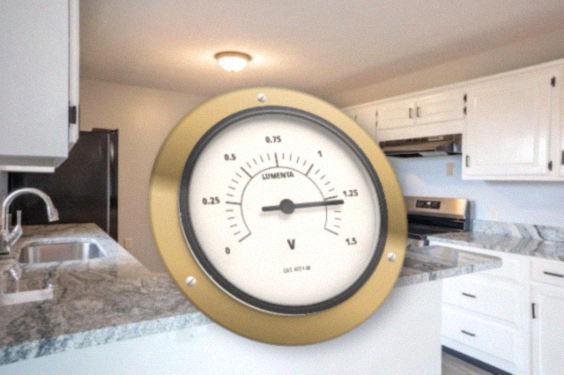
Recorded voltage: **1.3** V
